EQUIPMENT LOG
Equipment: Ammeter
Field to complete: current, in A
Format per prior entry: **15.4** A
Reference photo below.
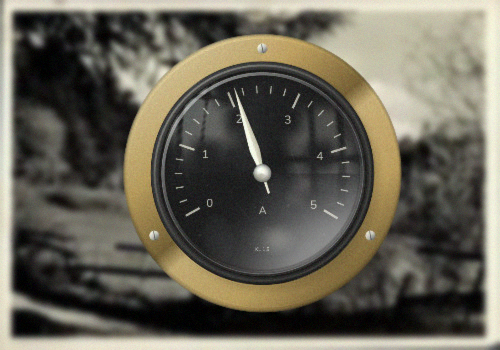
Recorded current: **2.1** A
